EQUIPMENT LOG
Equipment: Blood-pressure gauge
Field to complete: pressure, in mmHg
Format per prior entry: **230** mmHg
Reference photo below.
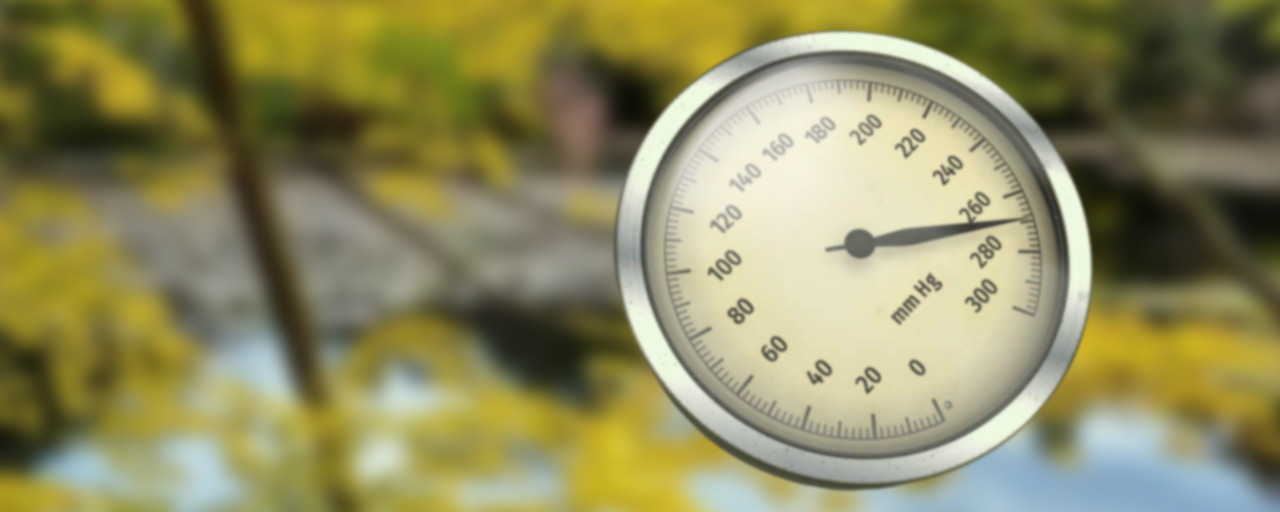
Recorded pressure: **270** mmHg
